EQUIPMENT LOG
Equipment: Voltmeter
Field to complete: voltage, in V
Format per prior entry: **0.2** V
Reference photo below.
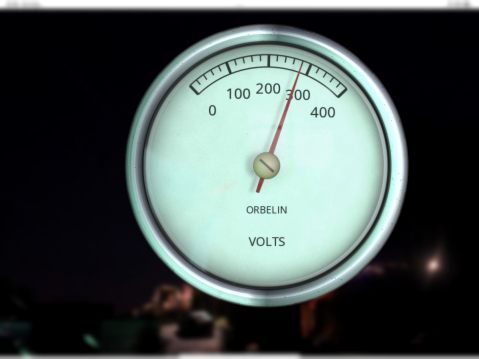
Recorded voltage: **280** V
